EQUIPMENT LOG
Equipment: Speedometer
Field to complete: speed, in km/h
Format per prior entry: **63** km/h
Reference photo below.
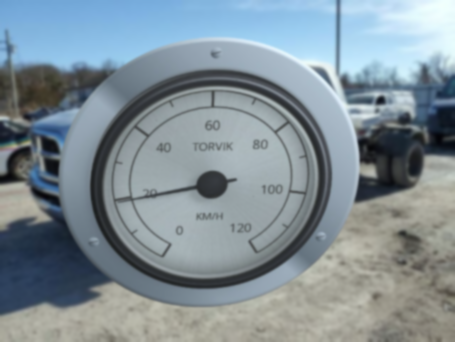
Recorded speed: **20** km/h
